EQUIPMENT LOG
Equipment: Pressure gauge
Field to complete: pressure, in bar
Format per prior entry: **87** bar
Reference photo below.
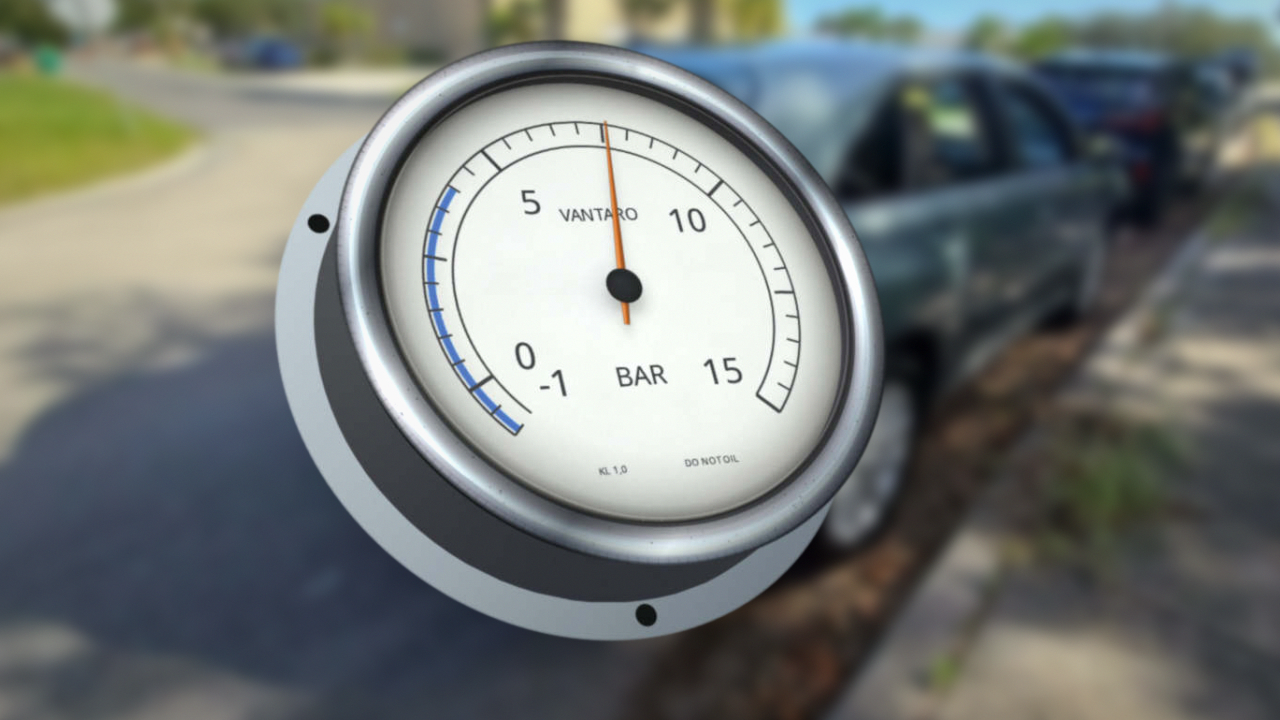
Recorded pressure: **7.5** bar
